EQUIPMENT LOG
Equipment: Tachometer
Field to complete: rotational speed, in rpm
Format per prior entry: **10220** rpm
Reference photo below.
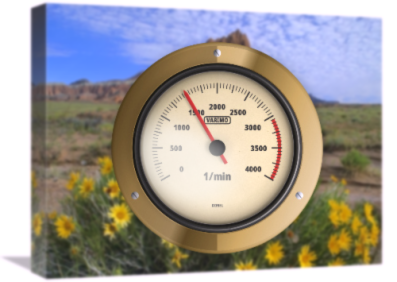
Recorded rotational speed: **1500** rpm
